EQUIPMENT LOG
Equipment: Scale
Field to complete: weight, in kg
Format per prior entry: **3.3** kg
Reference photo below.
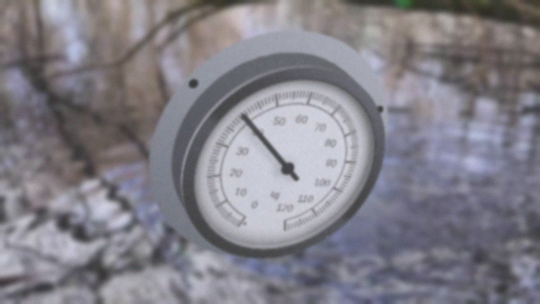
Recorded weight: **40** kg
